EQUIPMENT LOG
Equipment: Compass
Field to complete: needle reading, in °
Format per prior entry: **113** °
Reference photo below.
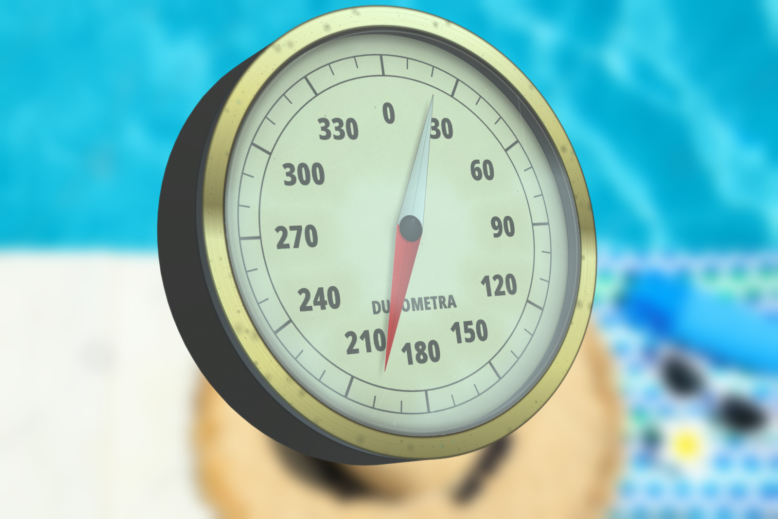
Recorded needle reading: **200** °
